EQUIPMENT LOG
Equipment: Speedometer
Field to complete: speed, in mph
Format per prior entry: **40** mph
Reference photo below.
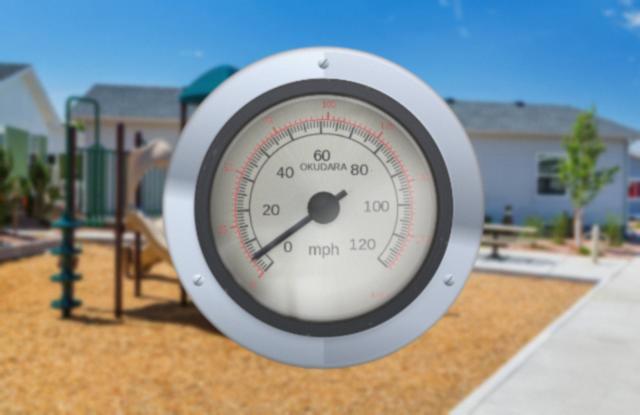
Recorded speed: **5** mph
